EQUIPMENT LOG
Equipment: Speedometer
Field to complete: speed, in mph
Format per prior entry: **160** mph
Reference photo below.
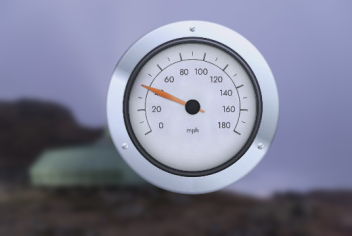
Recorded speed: **40** mph
